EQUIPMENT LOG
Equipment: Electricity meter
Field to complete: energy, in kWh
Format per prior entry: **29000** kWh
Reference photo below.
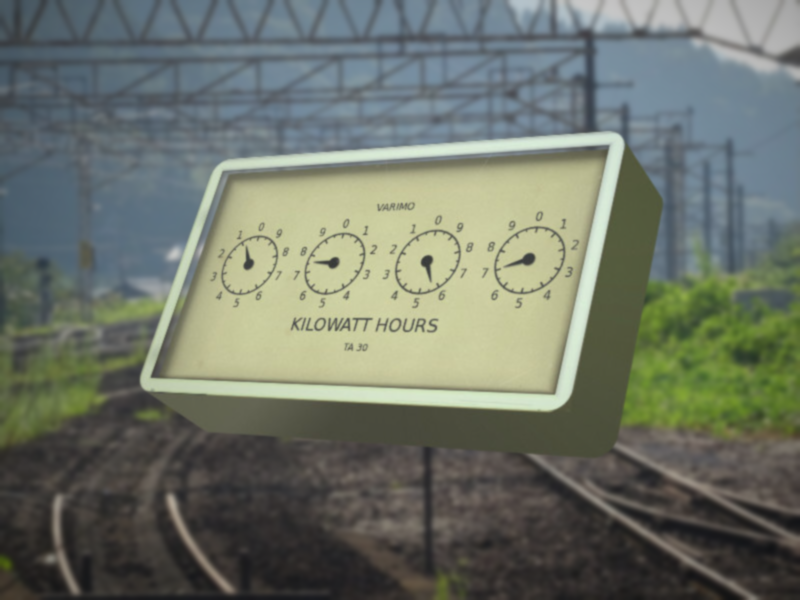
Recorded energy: **757** kWh
